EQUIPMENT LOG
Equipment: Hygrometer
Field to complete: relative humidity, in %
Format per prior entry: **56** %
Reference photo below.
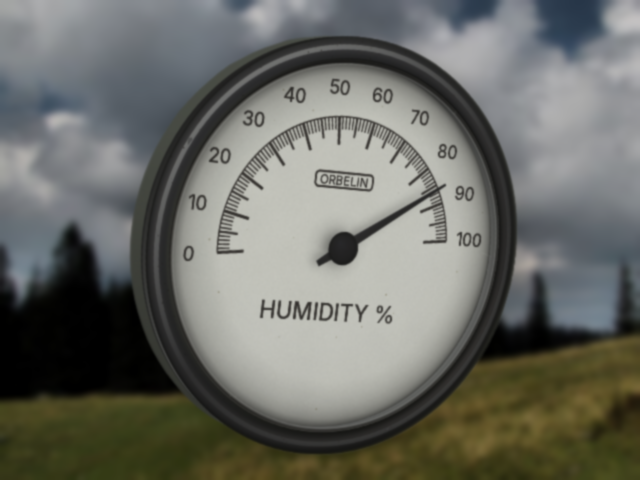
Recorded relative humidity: **85** %
